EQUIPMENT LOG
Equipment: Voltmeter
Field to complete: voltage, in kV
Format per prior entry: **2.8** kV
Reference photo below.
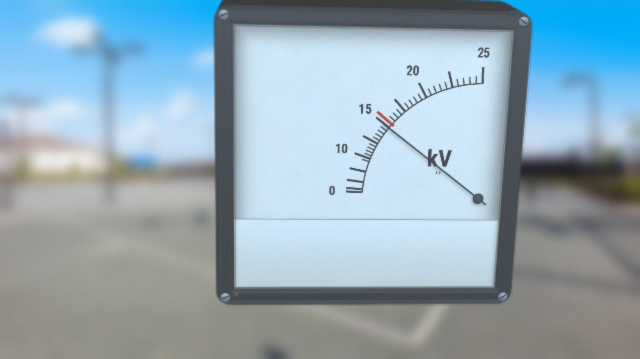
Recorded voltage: **15** kV
